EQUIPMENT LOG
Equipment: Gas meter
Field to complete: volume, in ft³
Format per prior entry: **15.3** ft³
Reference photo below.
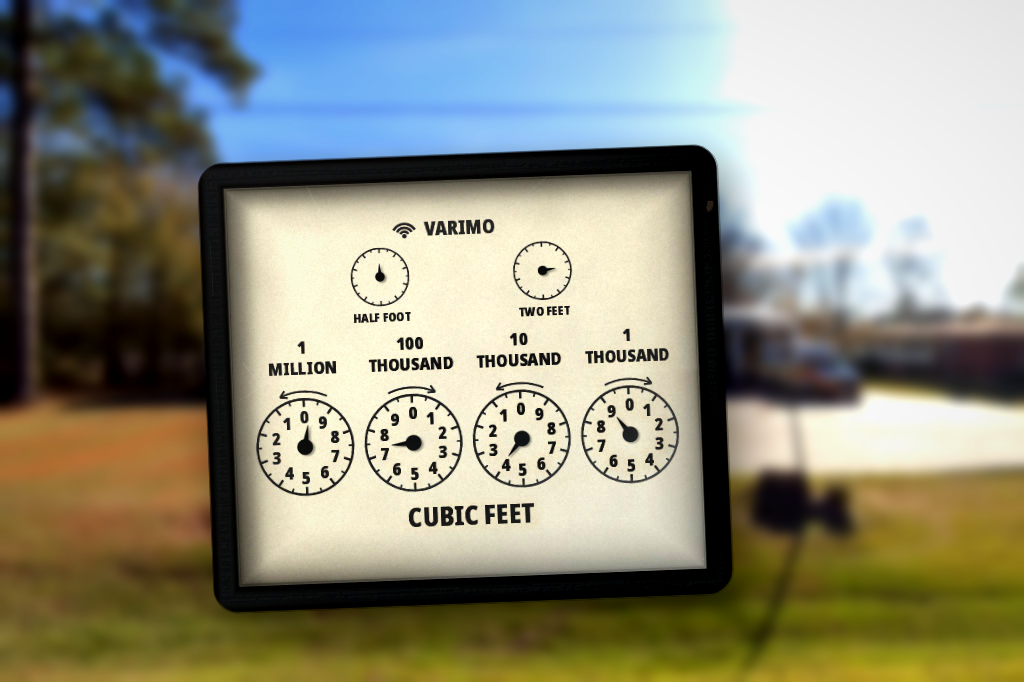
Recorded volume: **973900** ft³
